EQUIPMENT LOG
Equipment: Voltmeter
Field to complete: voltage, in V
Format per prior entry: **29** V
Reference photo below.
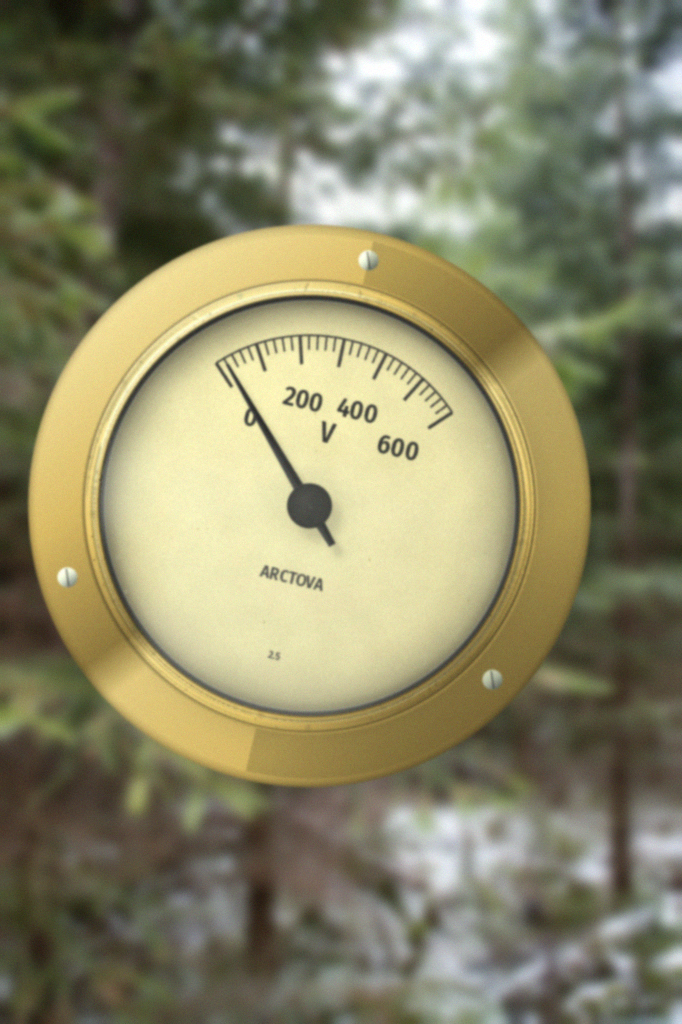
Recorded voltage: **20** V
